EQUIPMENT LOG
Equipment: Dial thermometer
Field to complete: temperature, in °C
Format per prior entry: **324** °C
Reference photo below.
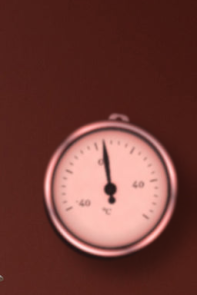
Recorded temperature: **4** °C
